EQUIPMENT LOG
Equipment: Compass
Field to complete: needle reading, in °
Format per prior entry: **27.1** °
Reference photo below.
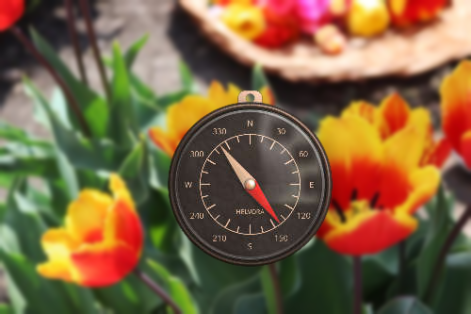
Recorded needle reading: **142.5** °
